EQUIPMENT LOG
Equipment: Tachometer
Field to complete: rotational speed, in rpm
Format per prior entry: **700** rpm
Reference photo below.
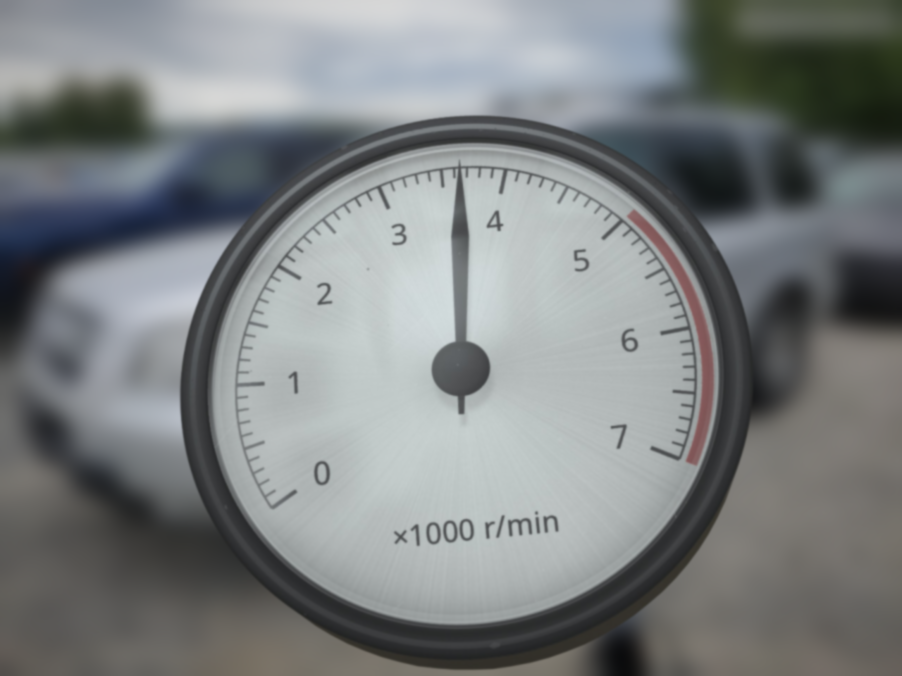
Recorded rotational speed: **3650** rpm
